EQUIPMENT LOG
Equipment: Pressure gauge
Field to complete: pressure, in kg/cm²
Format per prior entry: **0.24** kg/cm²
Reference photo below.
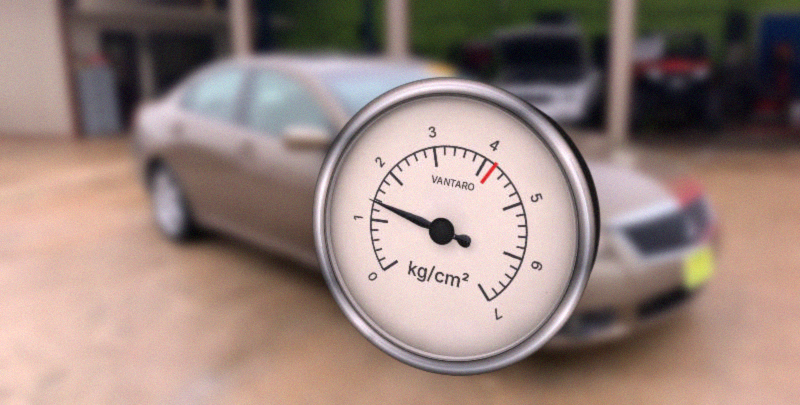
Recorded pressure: **1.4** kg/cm²
